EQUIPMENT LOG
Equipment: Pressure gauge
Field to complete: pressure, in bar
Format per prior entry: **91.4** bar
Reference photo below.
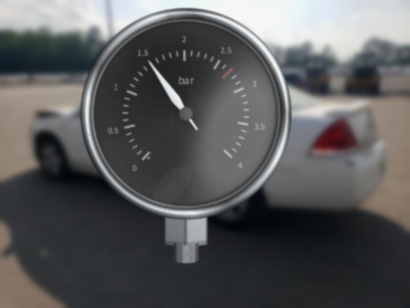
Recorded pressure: **1.5** bar
